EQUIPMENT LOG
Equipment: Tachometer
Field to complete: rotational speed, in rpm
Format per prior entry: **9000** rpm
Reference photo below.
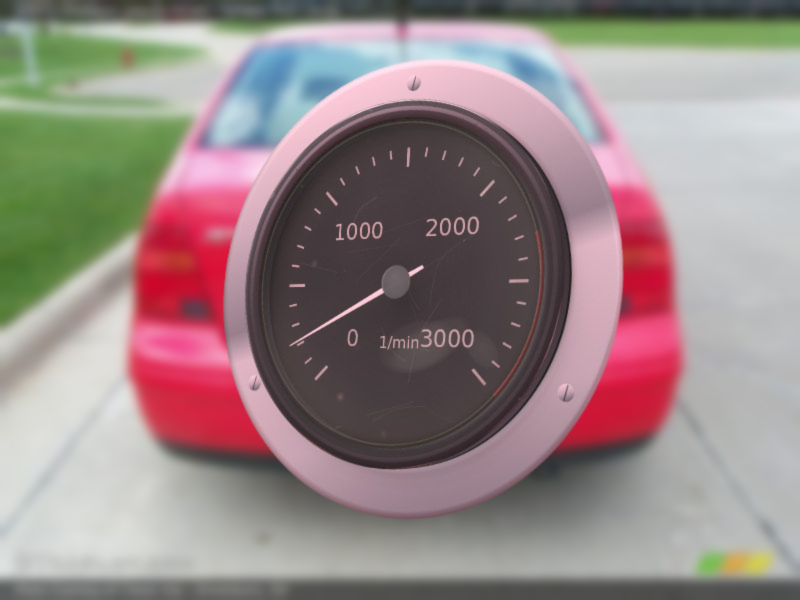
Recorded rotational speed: **200** rpm
